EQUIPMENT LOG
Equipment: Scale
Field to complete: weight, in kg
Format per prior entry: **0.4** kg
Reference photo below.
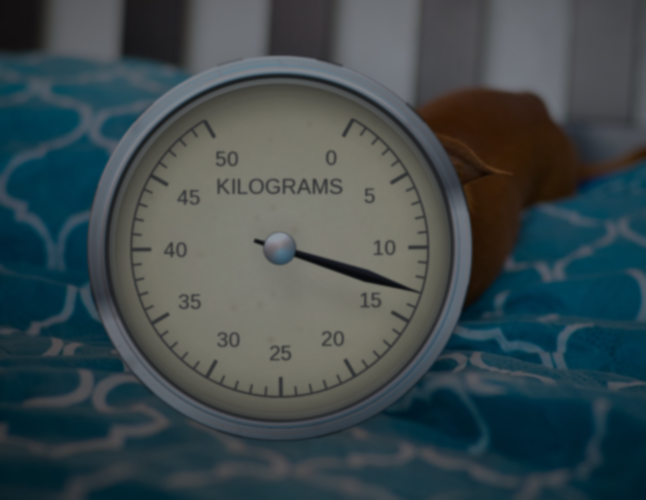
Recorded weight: **13** kg
